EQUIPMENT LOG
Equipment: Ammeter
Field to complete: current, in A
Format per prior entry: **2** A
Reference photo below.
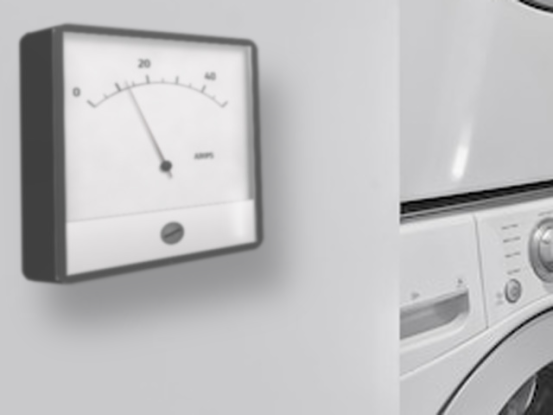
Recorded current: **12.5** A
